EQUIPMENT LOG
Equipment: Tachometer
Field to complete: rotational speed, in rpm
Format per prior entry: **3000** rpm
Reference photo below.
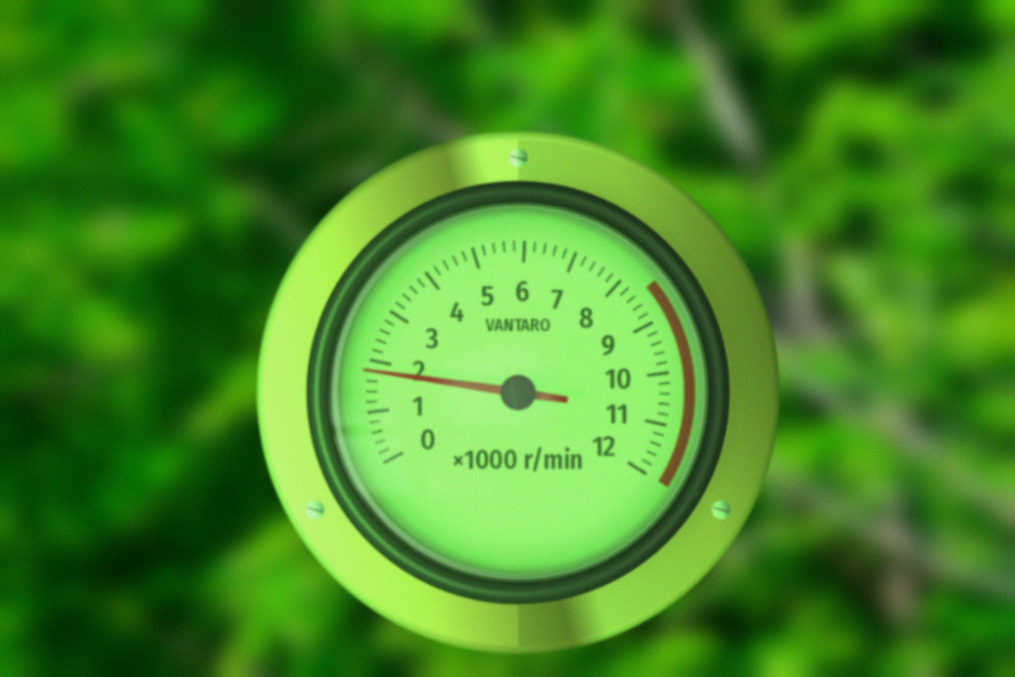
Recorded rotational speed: **1800** rpm
